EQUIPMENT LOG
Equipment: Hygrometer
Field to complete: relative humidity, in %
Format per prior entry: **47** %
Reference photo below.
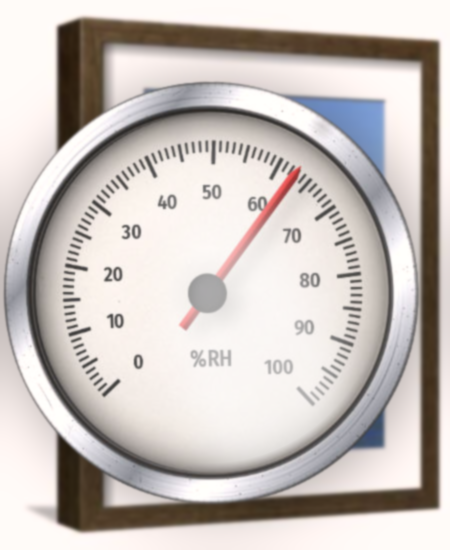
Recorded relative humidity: **63** %
